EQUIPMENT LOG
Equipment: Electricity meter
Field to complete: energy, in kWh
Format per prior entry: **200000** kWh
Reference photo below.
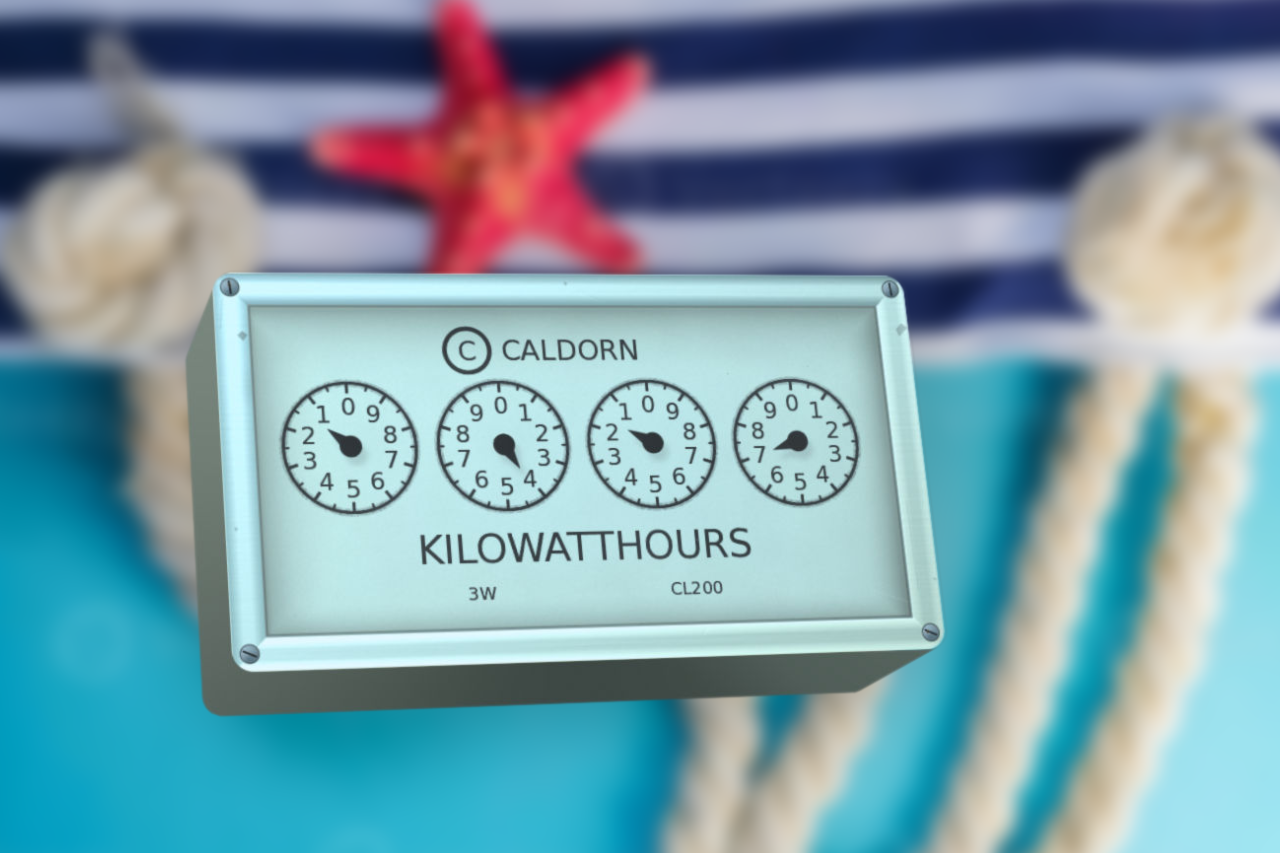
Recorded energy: **1417** kWh
